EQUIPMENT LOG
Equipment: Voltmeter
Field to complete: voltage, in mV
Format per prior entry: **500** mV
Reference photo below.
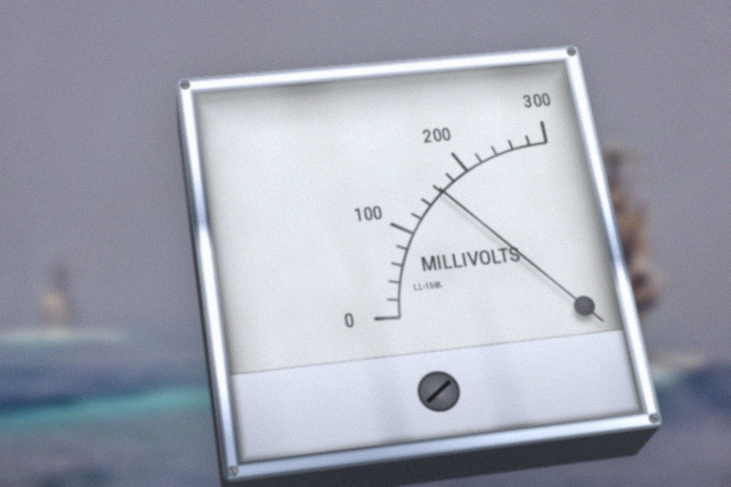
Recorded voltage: **160** mV
